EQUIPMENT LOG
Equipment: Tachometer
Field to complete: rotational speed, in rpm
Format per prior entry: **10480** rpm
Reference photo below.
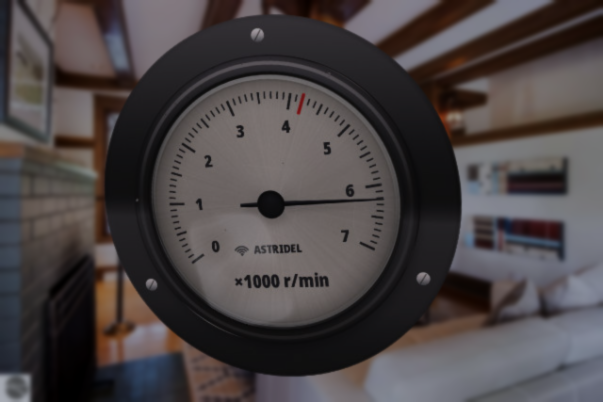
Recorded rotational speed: **6200** rpm
